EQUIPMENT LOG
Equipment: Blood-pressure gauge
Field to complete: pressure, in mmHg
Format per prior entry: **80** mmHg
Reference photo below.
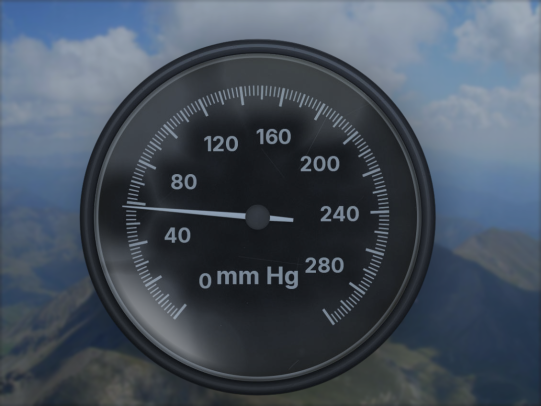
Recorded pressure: **58** mmHg
